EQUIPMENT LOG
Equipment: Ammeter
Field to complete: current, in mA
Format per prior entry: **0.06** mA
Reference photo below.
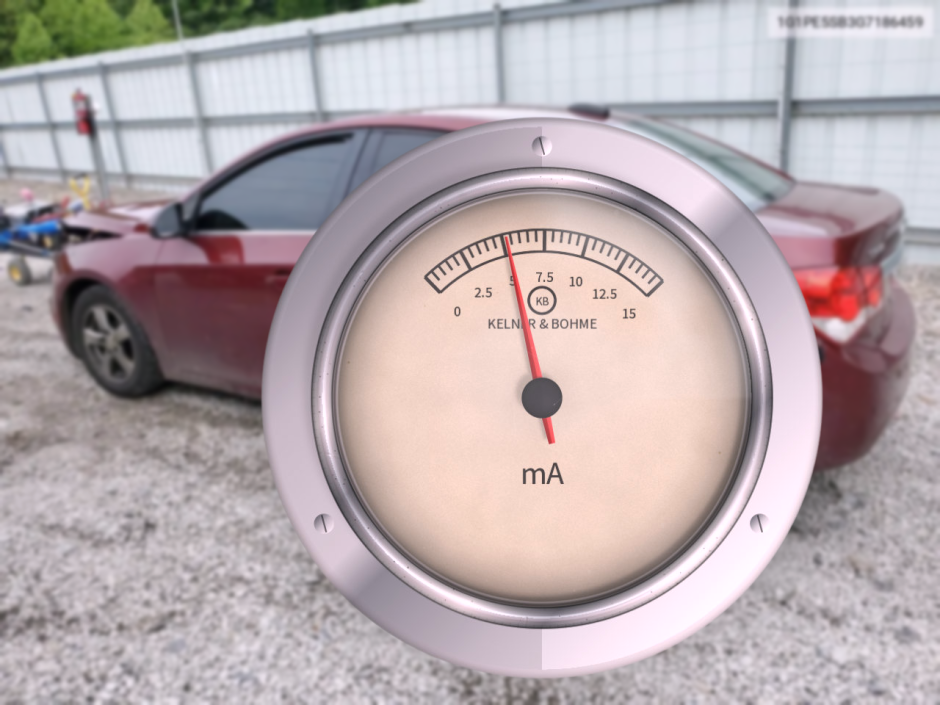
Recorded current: **5.25** mA
